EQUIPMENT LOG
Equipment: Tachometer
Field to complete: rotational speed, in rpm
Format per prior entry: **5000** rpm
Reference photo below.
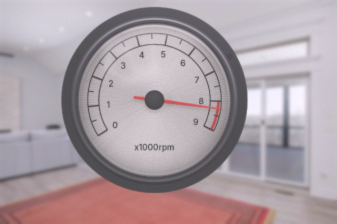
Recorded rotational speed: **8250** rpm
